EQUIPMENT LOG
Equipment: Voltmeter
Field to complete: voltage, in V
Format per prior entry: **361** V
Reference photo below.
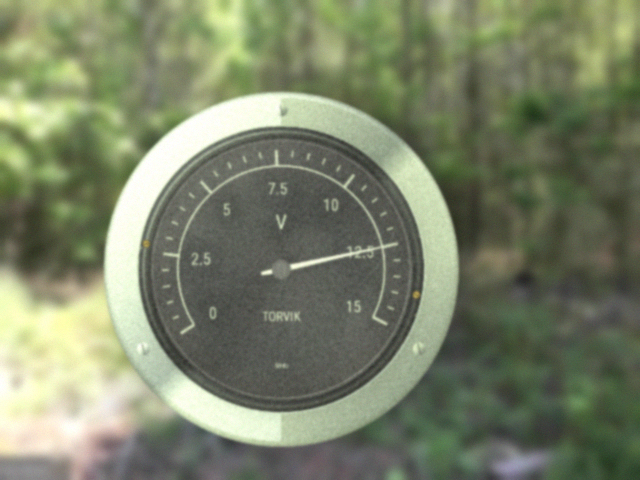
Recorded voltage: **12.5** V
